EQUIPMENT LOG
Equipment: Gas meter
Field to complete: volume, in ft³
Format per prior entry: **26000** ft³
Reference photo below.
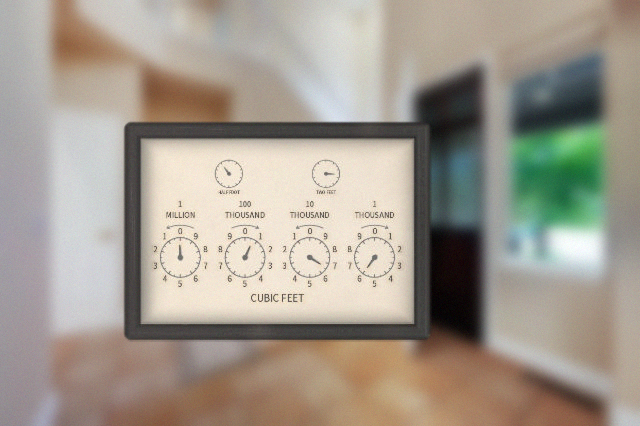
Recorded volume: **6600** ft³
